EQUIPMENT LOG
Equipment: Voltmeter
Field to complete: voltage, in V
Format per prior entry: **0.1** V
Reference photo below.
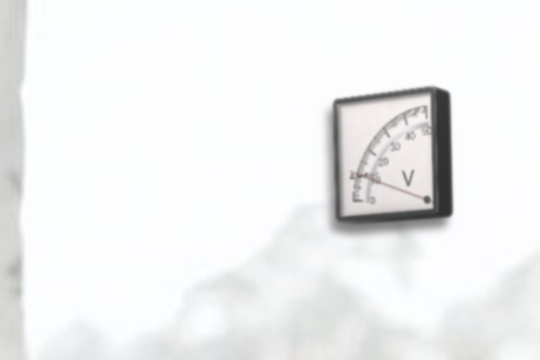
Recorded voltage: **10** V
